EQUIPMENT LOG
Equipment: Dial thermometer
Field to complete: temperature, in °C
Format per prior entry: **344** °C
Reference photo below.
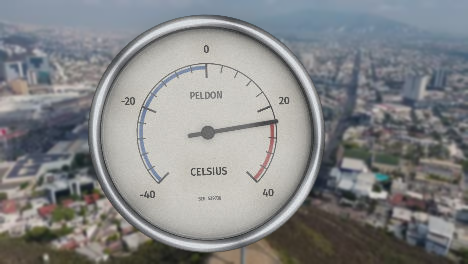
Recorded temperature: **24** °C
